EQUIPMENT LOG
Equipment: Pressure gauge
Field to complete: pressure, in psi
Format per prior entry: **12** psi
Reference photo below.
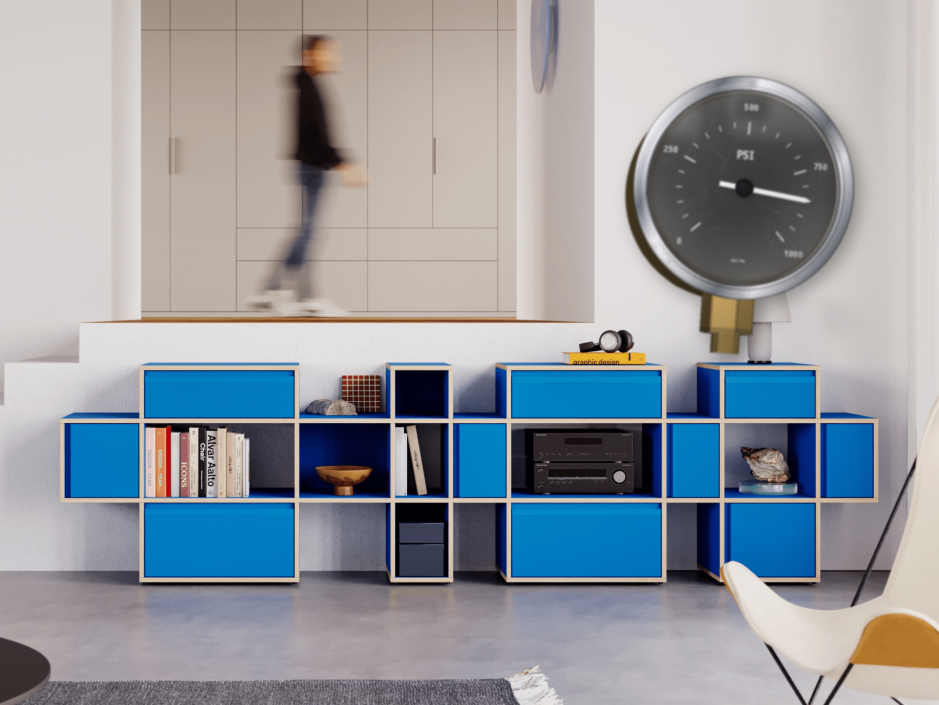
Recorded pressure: **850** psi
